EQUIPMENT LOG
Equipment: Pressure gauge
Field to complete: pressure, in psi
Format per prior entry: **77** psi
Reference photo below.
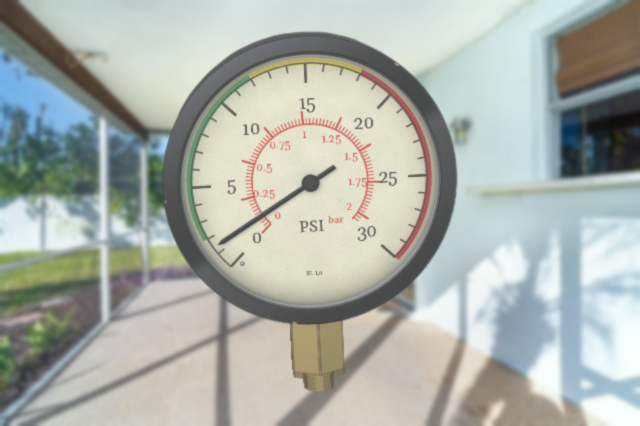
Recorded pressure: **1.5** psi
